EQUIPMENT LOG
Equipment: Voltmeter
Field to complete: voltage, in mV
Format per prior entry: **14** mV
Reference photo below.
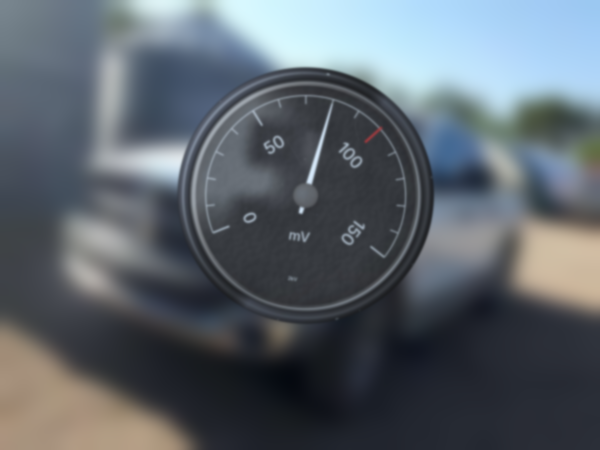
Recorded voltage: **80** mV
